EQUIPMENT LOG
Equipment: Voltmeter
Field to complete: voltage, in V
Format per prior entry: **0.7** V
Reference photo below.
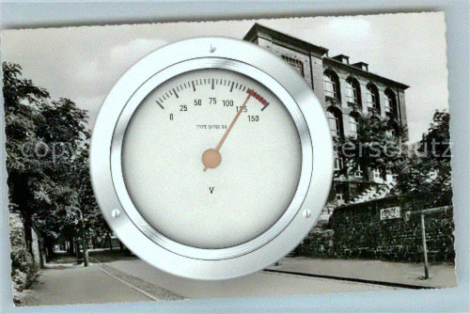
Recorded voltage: **125** V
